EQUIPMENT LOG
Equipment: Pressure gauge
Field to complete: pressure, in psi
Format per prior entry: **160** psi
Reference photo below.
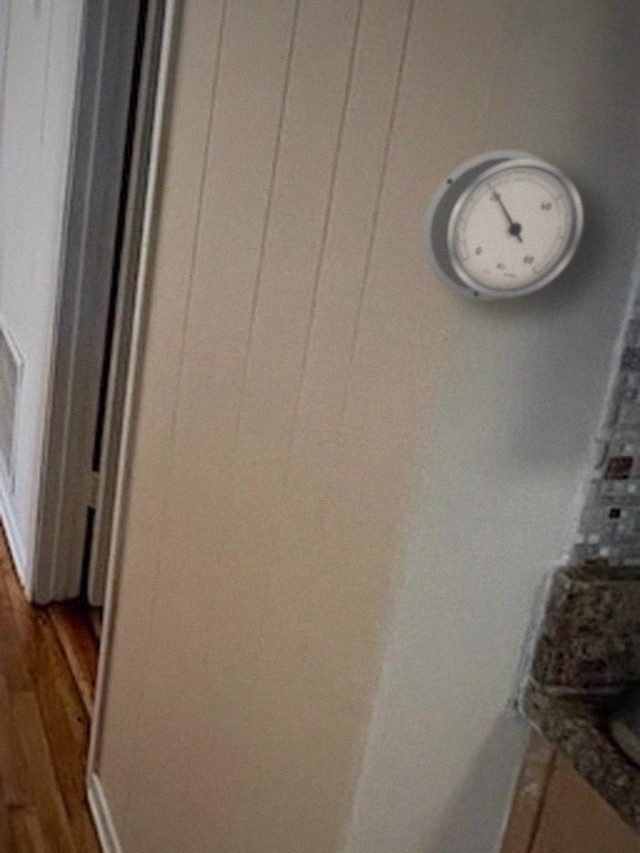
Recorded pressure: **20** psi
